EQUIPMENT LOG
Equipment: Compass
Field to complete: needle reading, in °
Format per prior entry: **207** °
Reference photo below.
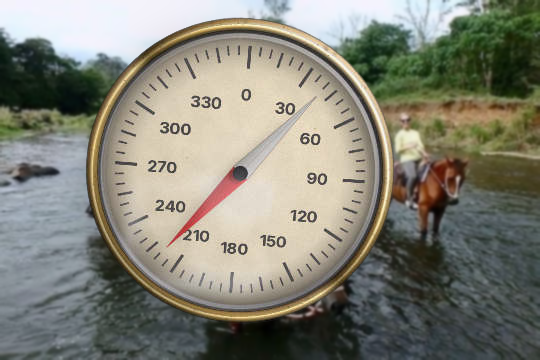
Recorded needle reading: **220** °
